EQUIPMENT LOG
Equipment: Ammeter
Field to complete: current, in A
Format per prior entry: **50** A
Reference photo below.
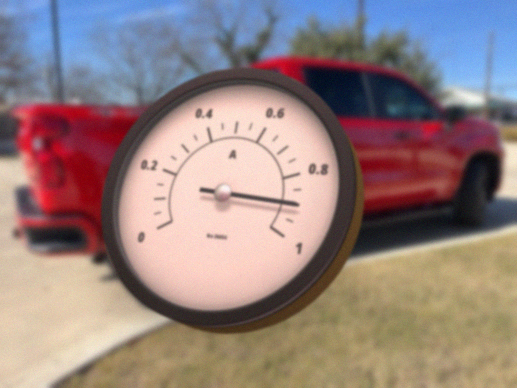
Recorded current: **0.9** A
